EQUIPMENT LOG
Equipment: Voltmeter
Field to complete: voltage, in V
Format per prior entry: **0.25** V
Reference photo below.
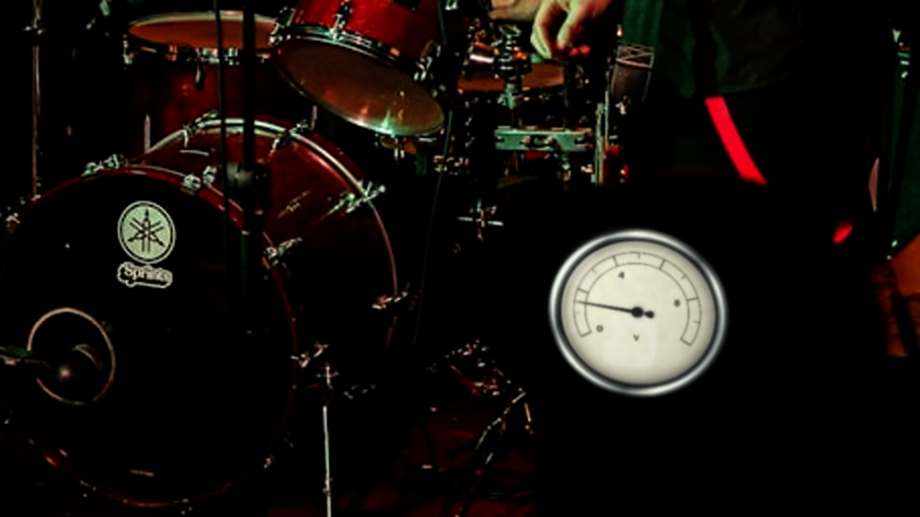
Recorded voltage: **1.5** V
